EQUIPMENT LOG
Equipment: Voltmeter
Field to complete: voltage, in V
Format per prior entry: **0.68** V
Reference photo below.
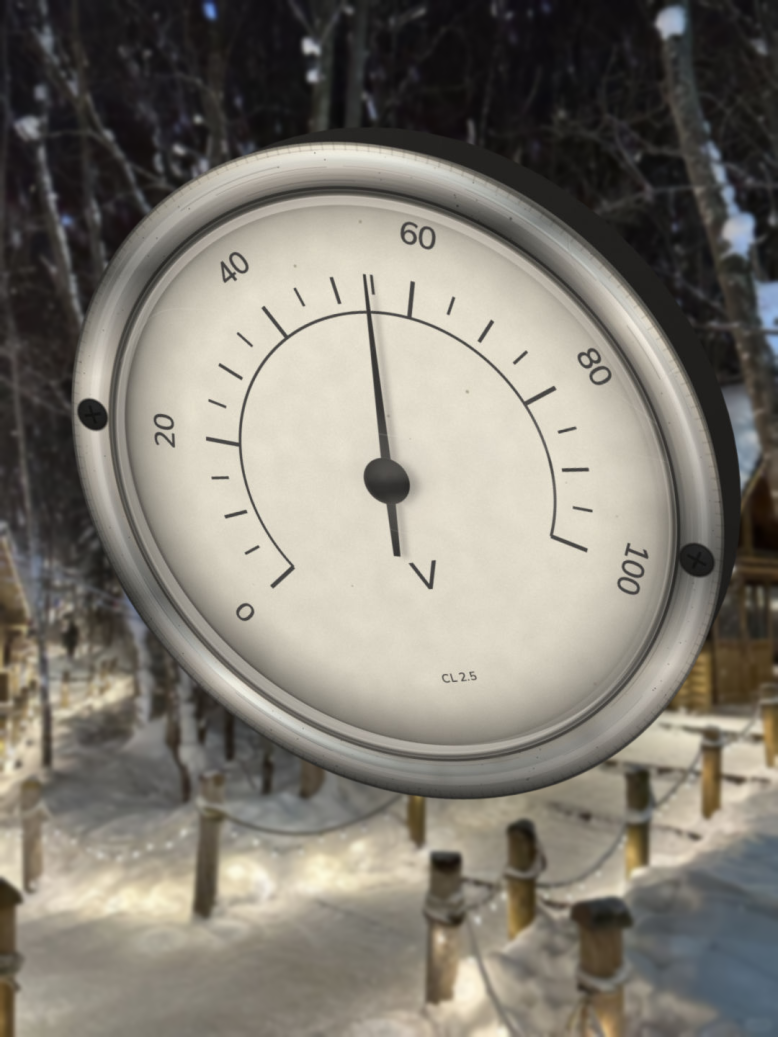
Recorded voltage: **55** V
